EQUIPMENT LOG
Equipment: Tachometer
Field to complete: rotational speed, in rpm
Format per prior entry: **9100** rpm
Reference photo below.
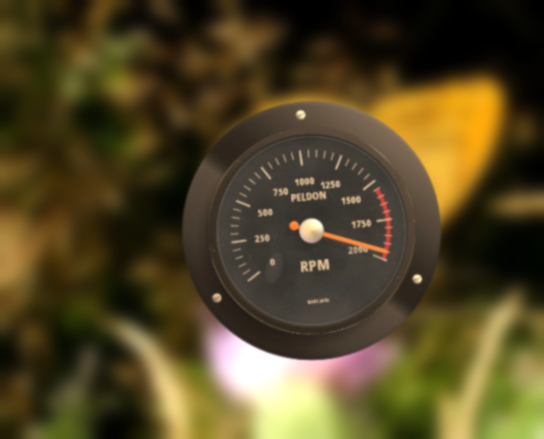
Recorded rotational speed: **1950** rpm
